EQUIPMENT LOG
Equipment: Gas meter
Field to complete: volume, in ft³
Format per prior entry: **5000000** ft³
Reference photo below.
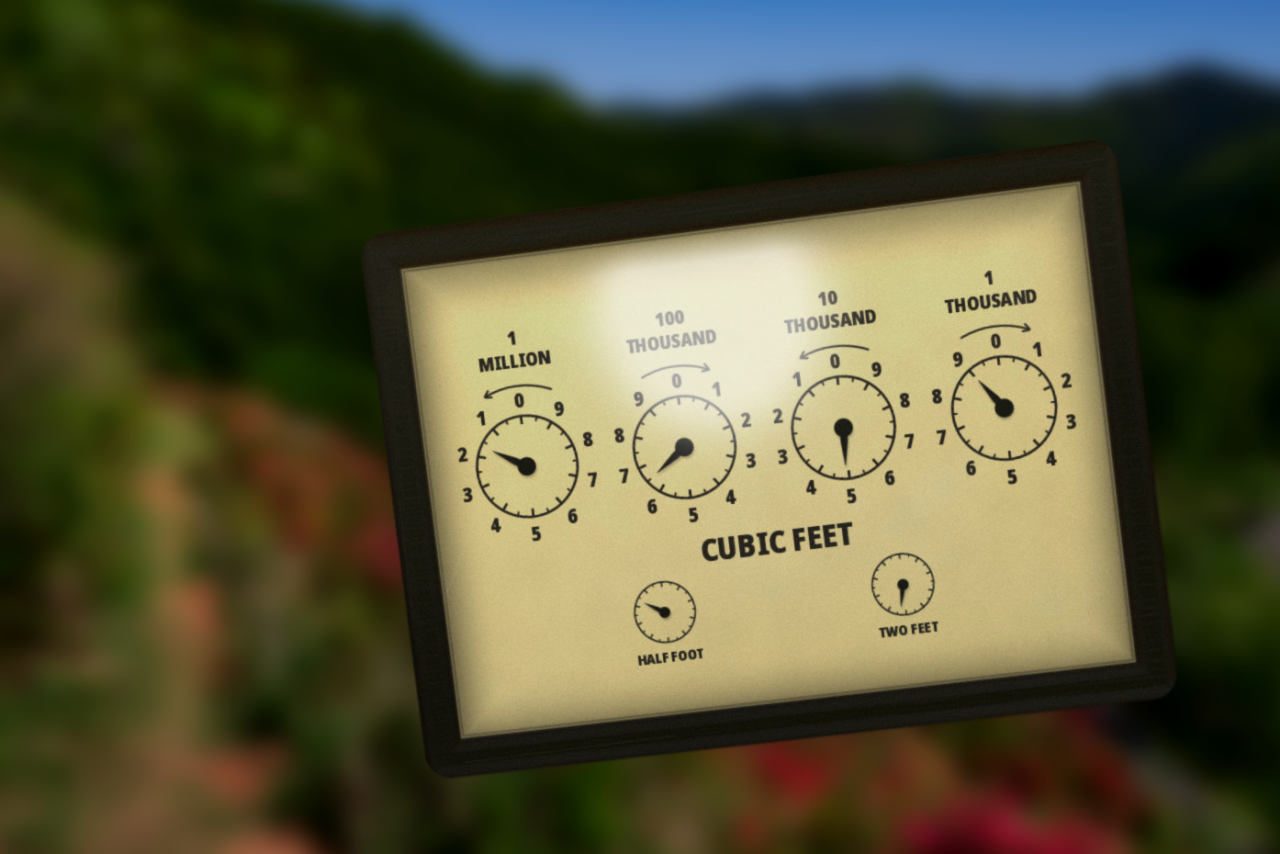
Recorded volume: **164900** ft³
